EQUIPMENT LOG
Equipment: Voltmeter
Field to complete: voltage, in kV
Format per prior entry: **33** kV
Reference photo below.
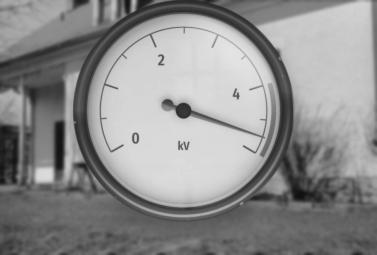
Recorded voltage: **4.75** kV
